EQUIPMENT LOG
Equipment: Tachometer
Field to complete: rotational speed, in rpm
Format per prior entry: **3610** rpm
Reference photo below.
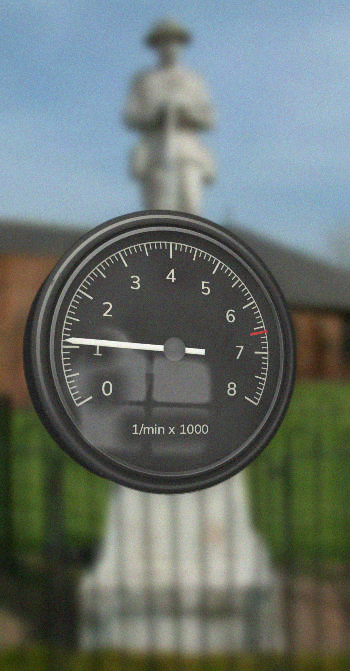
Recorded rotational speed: **1100** rpm
